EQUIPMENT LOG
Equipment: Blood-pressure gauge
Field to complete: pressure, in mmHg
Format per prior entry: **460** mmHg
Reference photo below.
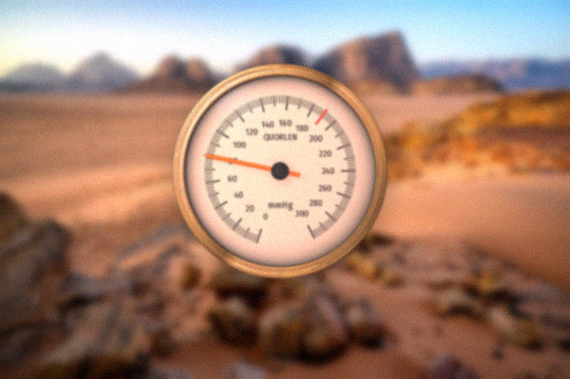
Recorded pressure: **80** mmHg
